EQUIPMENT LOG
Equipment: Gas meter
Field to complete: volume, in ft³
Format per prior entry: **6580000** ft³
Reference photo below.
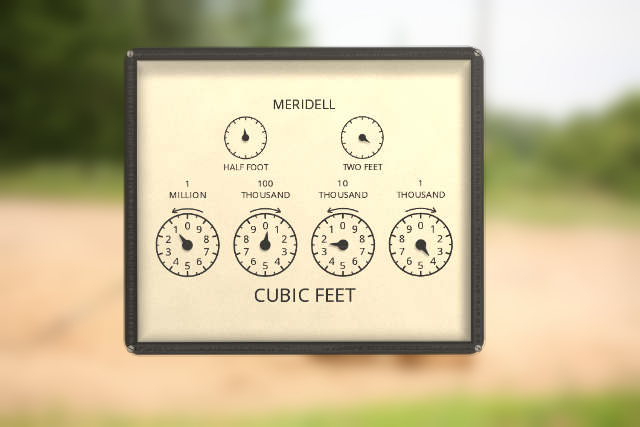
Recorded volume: **102400** ft³
